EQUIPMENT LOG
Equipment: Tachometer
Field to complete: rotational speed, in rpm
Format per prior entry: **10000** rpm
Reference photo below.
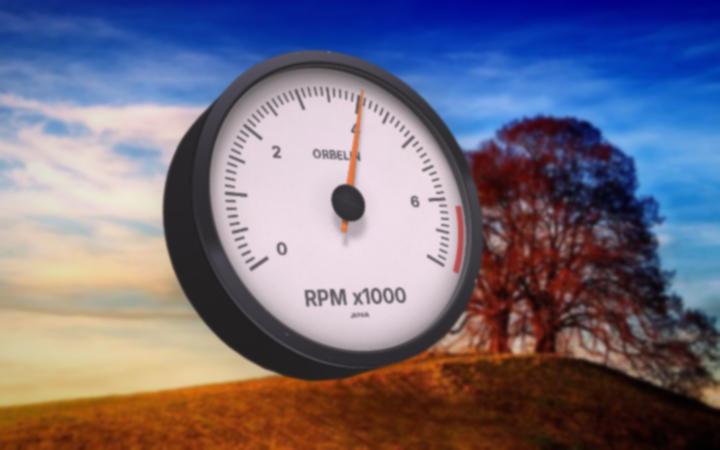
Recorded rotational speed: **4000** rpm
